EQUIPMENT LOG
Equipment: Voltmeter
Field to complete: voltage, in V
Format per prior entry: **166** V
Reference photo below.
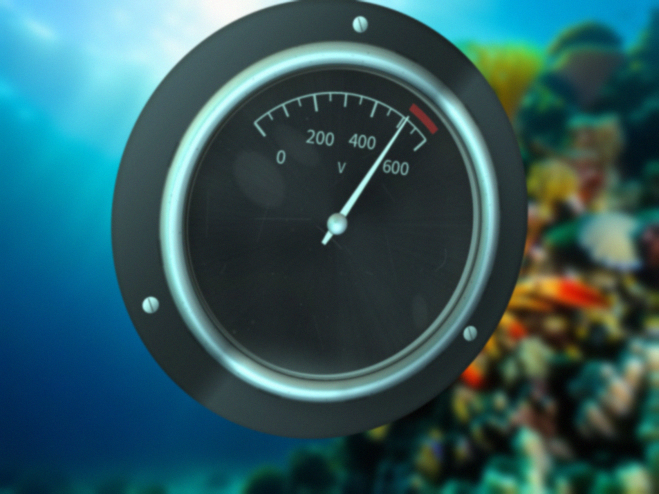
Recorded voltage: **500** V
